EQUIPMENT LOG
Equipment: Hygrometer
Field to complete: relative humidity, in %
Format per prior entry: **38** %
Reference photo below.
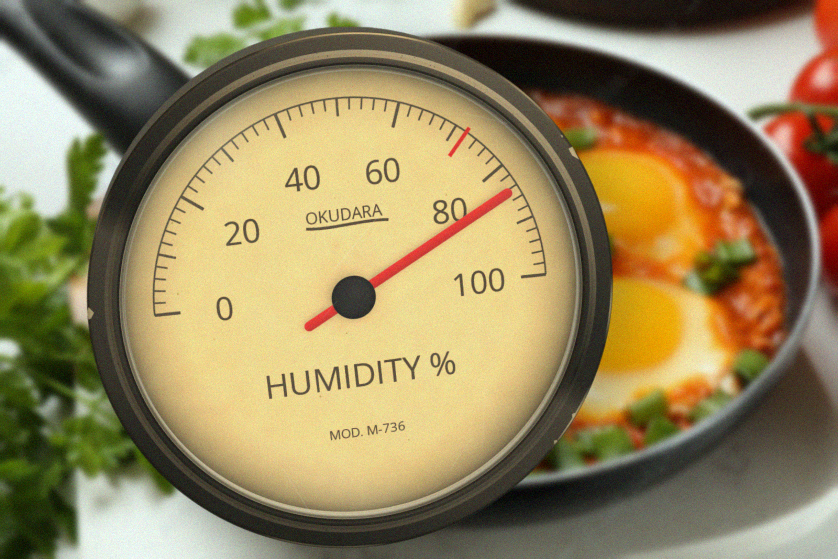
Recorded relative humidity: **84** %
